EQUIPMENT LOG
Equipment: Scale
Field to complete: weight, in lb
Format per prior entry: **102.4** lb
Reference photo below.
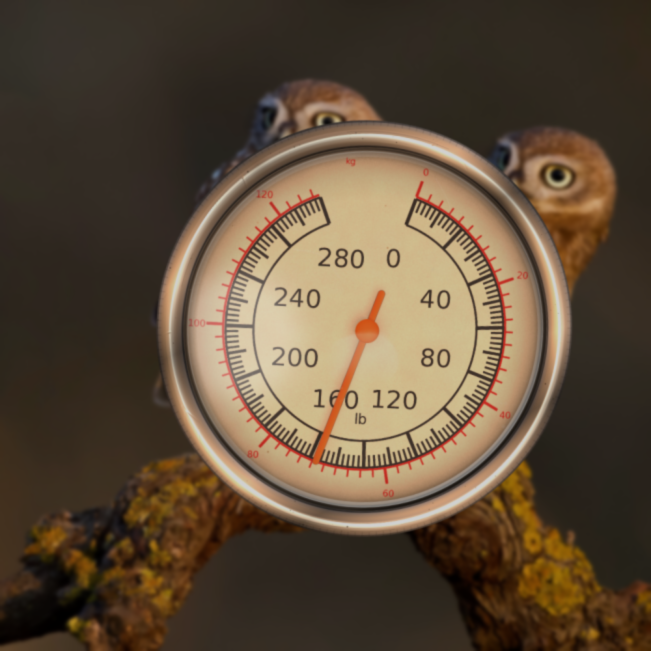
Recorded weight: **158** lb
